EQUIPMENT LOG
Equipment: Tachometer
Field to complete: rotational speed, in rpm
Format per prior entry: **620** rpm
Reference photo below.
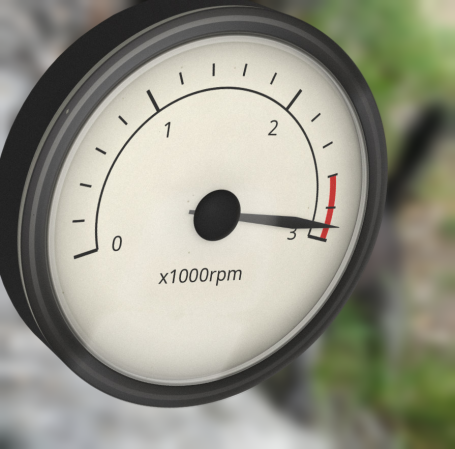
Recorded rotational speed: **2900** rpm
